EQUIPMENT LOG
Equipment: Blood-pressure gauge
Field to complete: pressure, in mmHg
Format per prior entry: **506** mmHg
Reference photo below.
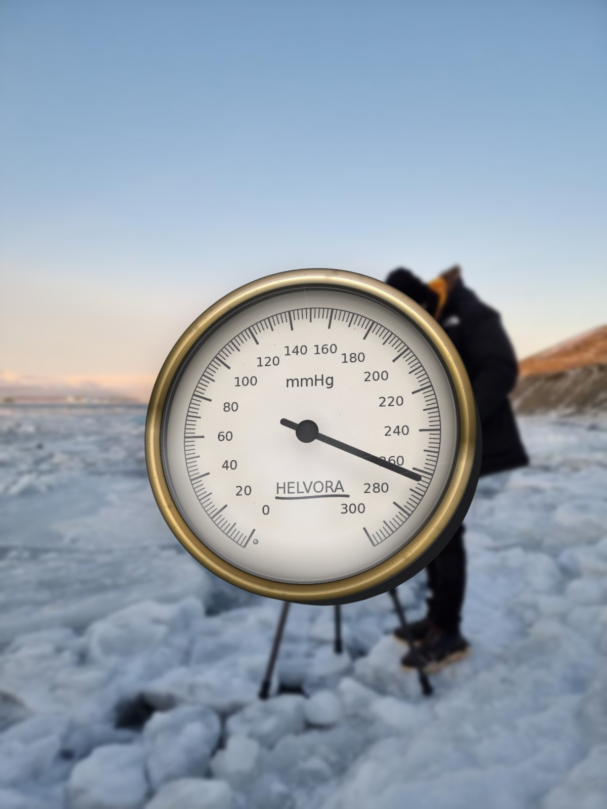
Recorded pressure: **264** mmHg
